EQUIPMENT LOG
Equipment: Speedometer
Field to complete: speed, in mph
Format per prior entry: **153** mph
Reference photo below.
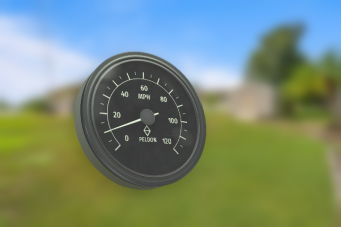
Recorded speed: **10** mph
